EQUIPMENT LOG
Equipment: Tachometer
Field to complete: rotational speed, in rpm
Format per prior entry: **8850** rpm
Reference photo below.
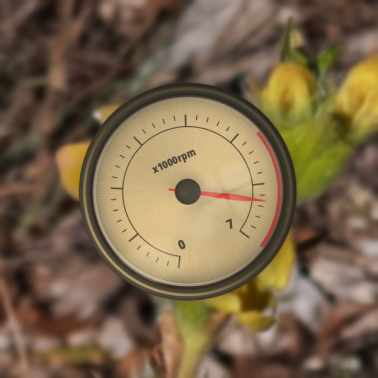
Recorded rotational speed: **6300** rpm
